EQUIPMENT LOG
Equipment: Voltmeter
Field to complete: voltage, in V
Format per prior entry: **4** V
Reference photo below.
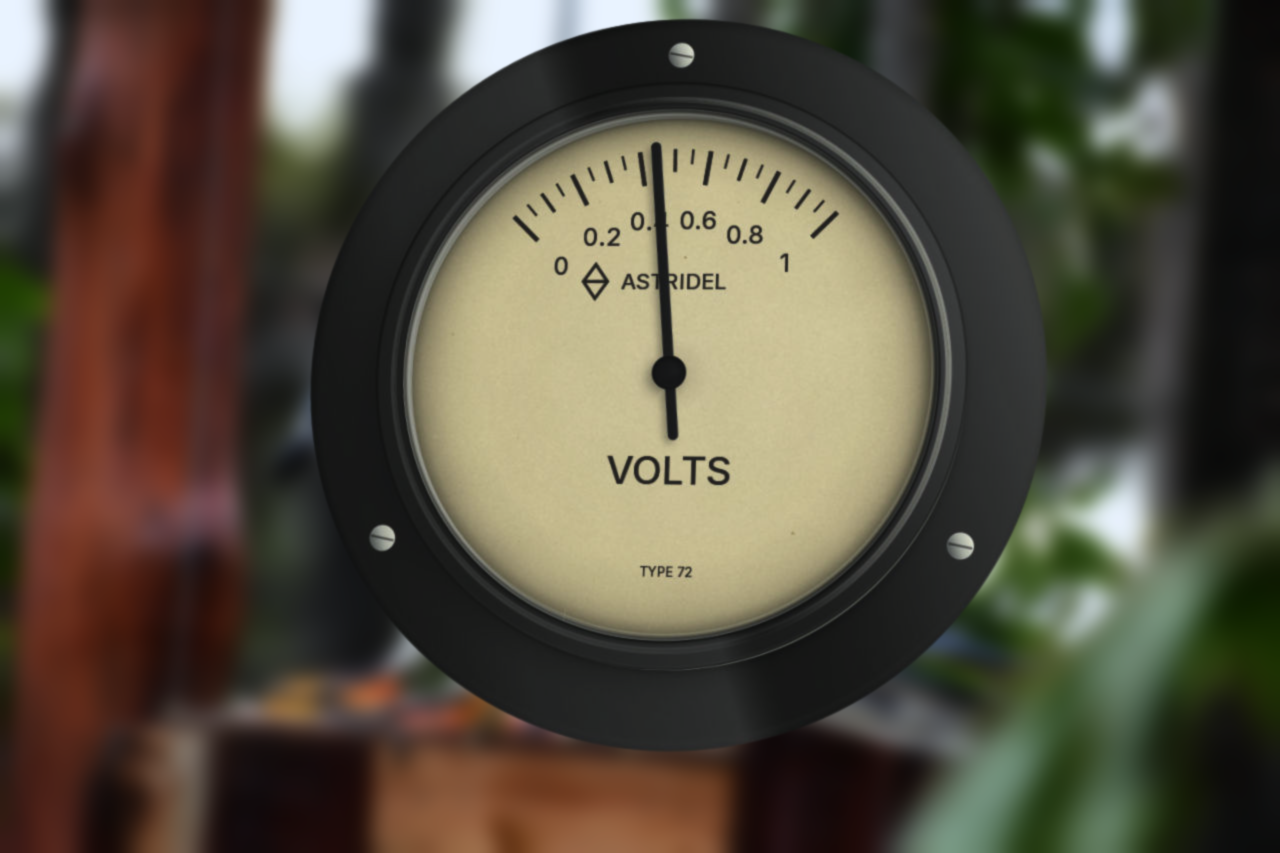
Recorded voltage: **0.45** V
